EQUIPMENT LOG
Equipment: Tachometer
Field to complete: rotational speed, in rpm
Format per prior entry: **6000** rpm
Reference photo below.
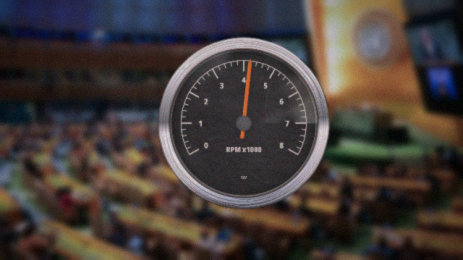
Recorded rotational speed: **4200** rpm
